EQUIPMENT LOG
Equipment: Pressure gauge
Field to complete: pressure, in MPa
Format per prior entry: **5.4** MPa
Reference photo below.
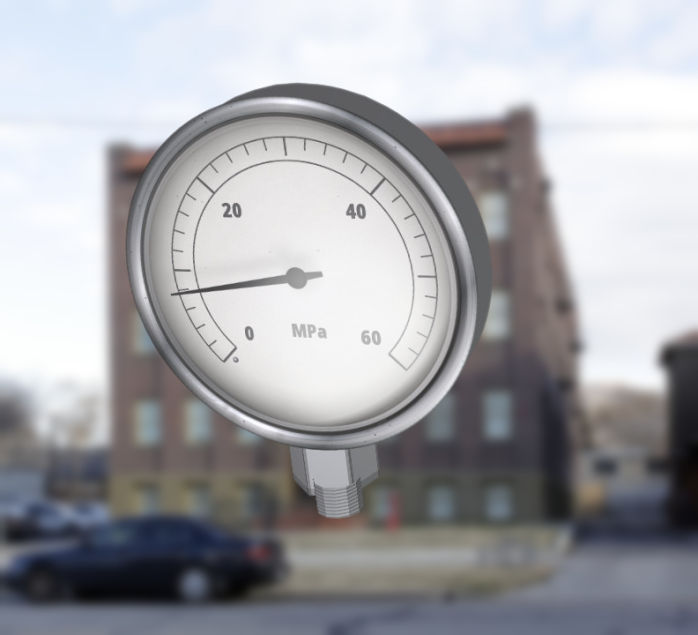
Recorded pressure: **8** MPa
